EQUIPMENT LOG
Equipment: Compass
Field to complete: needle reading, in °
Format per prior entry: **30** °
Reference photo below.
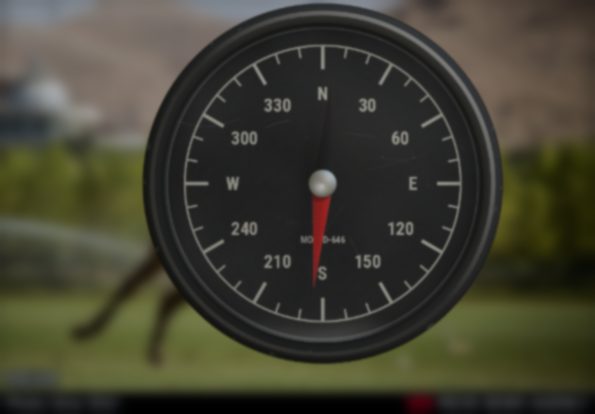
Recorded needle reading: **185** °
